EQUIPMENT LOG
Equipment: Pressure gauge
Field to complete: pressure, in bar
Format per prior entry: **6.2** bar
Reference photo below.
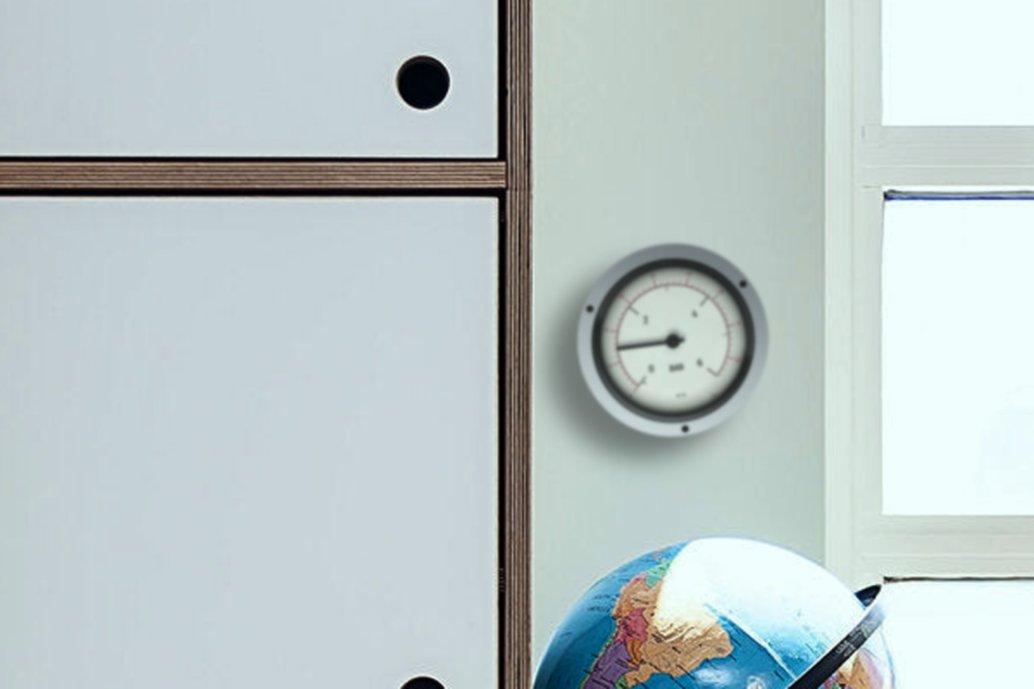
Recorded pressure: **1** bar
